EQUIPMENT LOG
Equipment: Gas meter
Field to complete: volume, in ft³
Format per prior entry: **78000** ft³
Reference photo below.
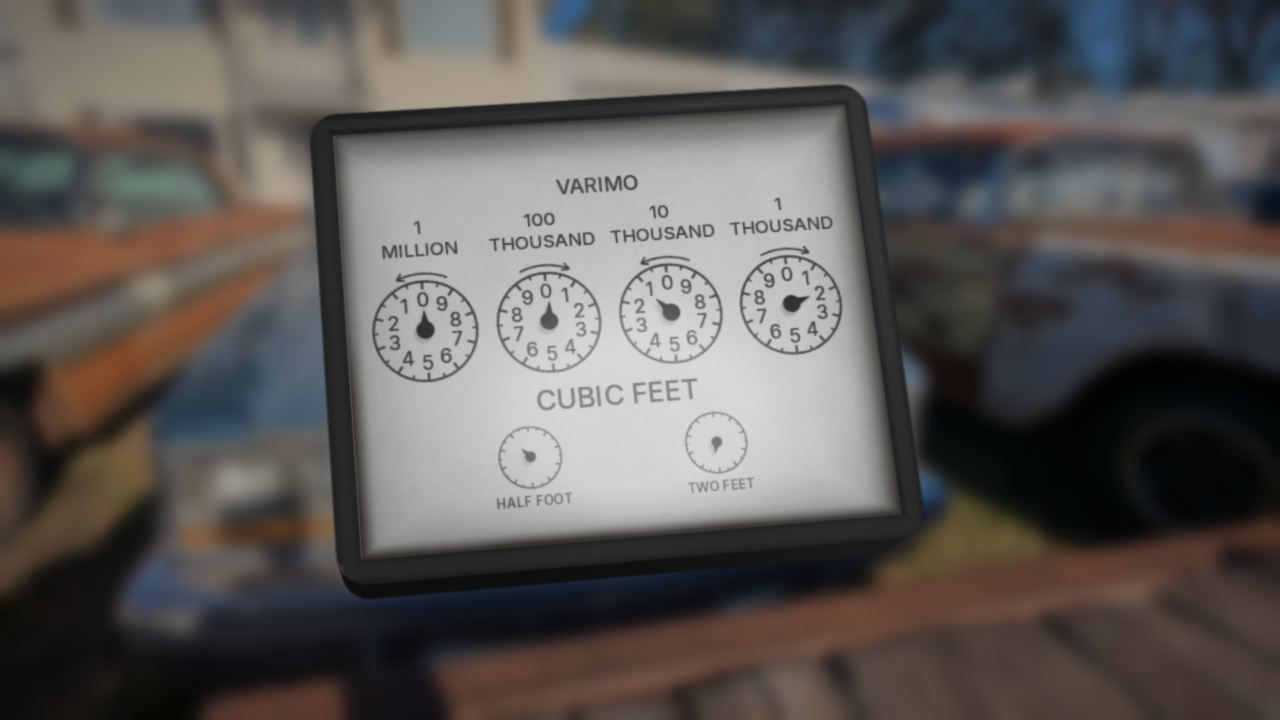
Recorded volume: **1200** ft³
